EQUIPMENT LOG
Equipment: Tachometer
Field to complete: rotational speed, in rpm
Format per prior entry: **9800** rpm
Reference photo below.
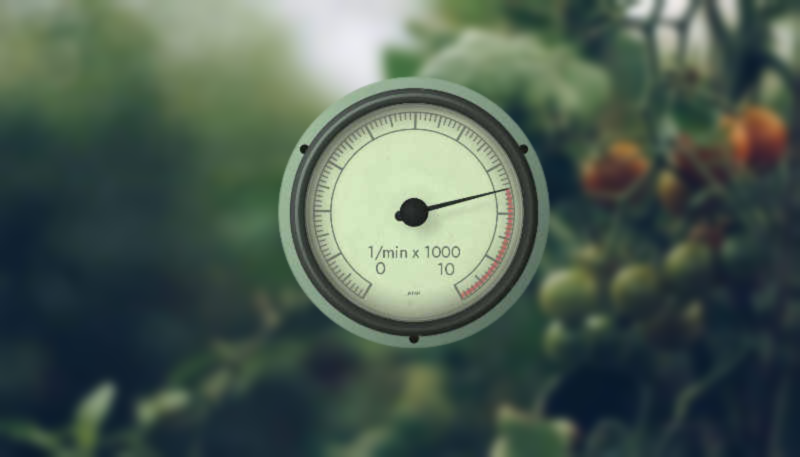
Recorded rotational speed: **7500** rpm
